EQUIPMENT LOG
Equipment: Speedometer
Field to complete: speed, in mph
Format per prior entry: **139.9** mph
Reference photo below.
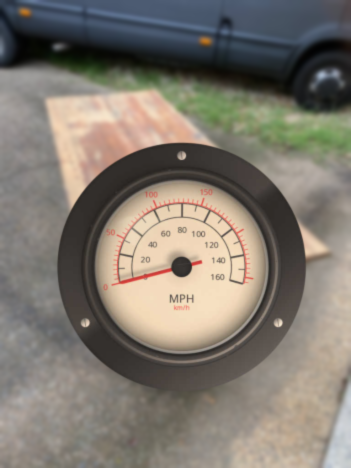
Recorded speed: **0** mph
